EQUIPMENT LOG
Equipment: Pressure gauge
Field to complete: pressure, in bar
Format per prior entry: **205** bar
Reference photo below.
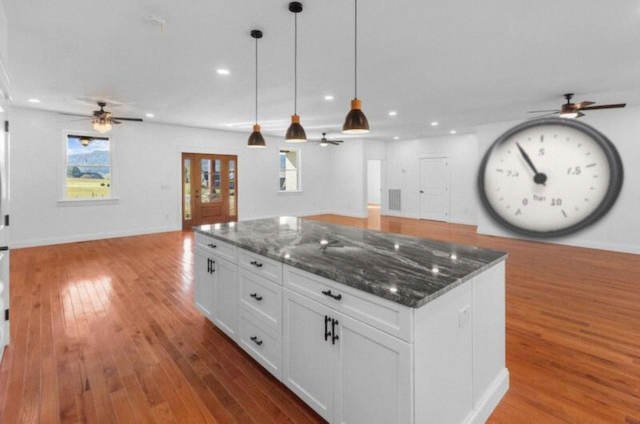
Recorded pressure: **4** bar
